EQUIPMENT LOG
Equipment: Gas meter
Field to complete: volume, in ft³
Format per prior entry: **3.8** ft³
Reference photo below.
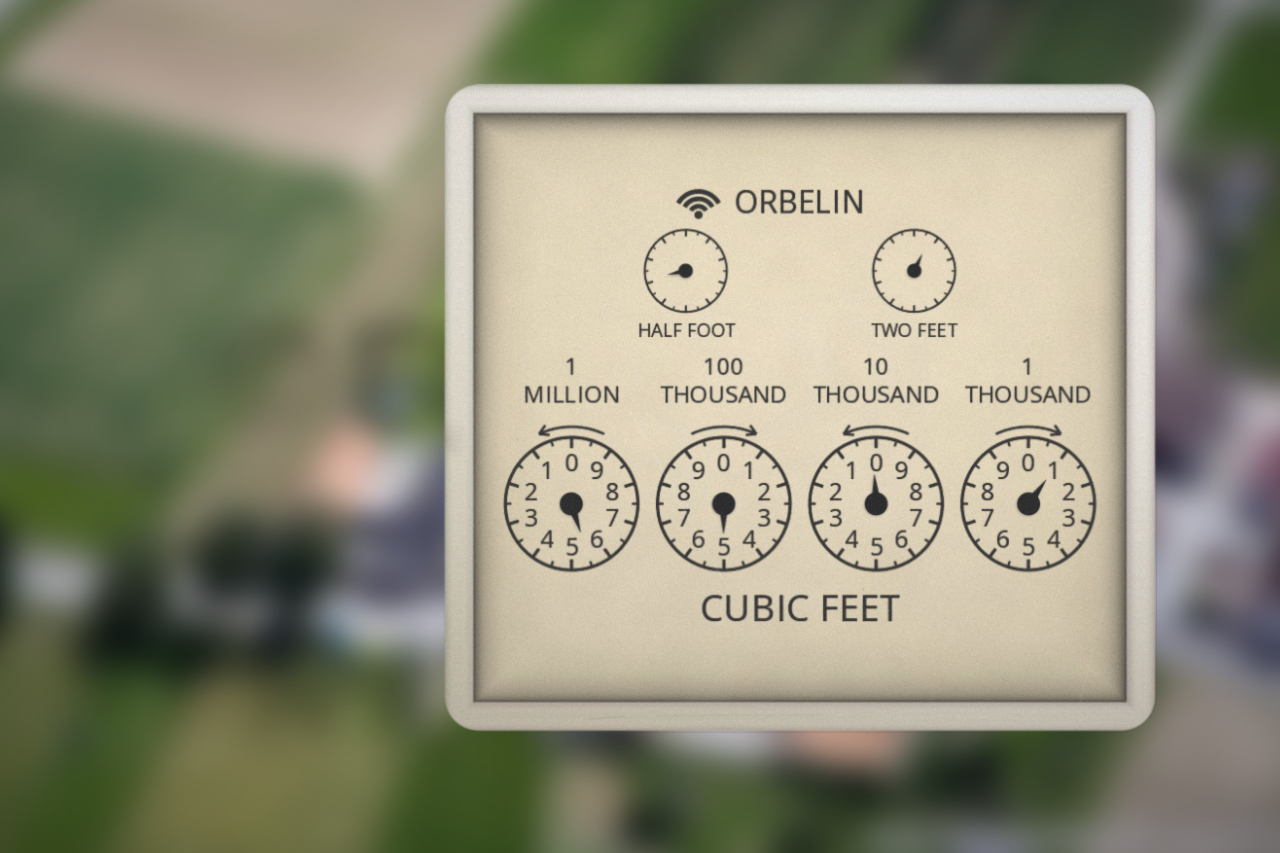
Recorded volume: **550100** ft³
